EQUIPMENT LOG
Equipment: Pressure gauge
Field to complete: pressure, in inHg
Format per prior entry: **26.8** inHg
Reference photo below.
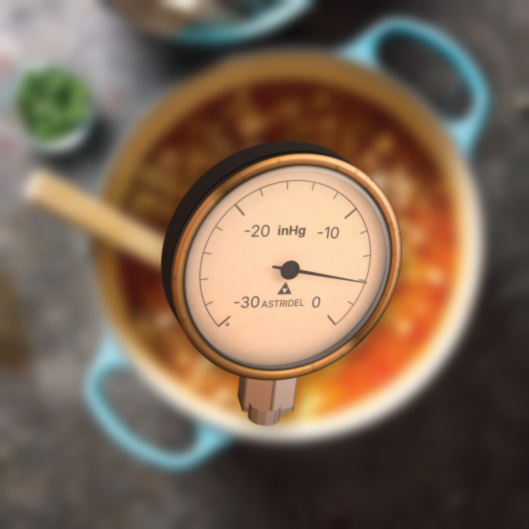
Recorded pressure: **-4** inHg
